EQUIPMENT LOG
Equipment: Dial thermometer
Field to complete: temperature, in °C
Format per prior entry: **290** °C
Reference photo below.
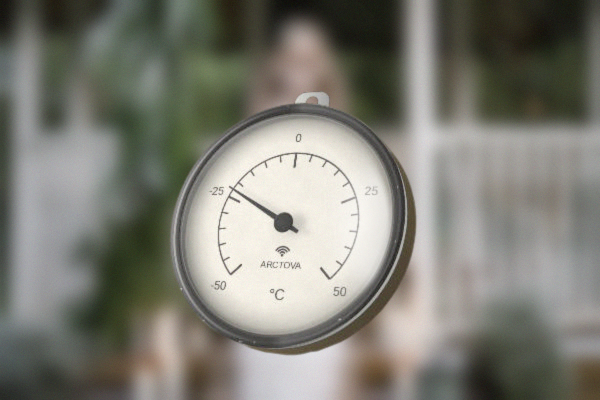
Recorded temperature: **-22.5** °C
